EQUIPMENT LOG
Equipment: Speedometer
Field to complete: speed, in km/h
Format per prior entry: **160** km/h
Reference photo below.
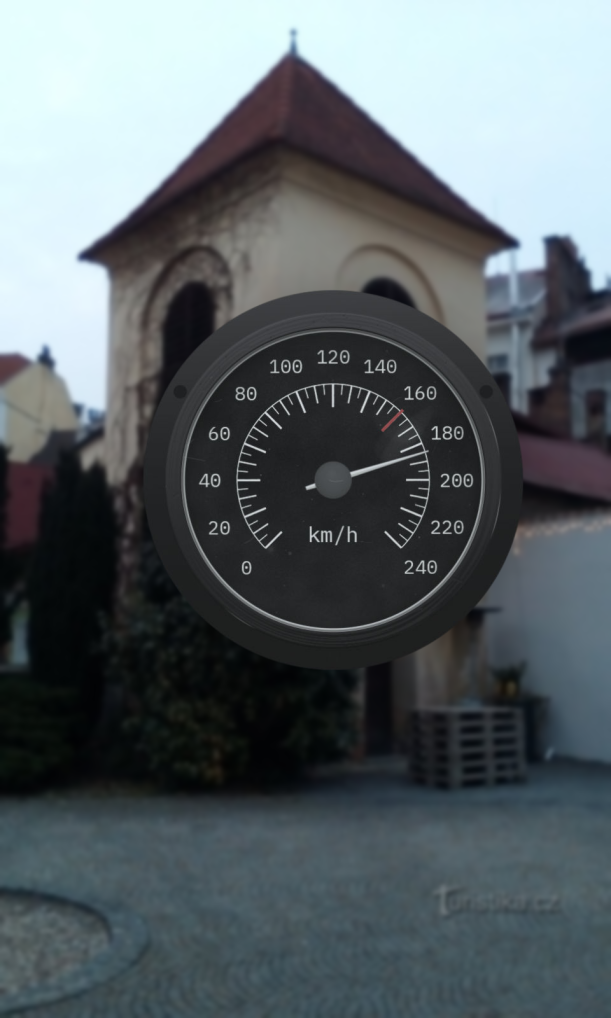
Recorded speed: **185** km/h
